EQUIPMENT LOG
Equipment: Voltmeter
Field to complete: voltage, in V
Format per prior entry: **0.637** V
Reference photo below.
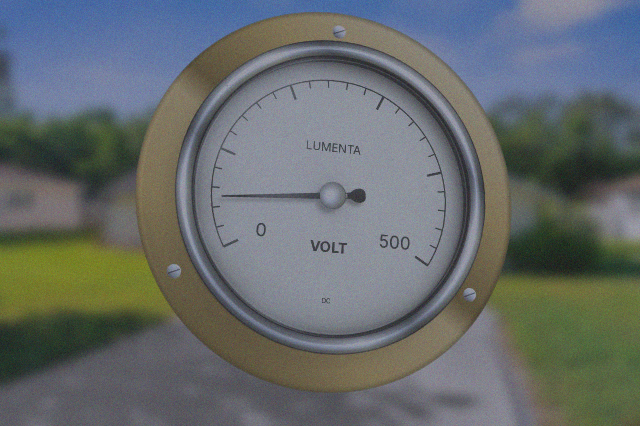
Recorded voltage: **50** V
